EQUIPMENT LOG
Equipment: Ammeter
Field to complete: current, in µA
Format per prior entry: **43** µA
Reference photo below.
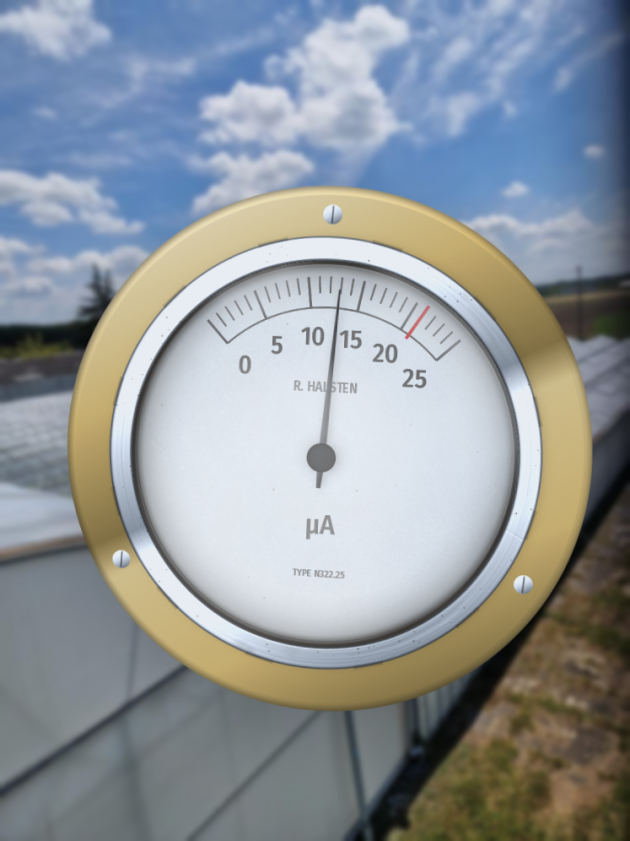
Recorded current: **13** µA
